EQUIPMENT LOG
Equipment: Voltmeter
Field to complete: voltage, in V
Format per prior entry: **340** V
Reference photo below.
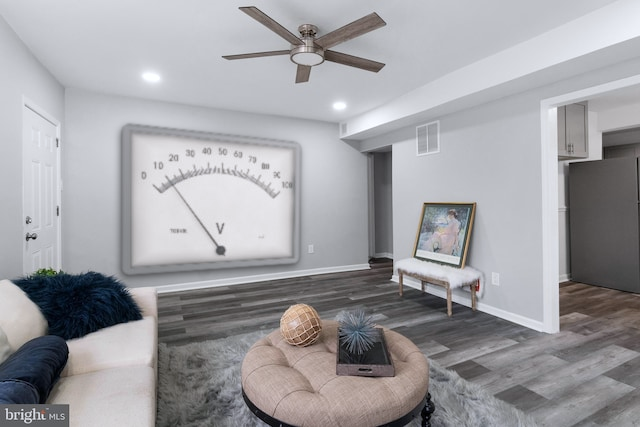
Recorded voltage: **10** V
